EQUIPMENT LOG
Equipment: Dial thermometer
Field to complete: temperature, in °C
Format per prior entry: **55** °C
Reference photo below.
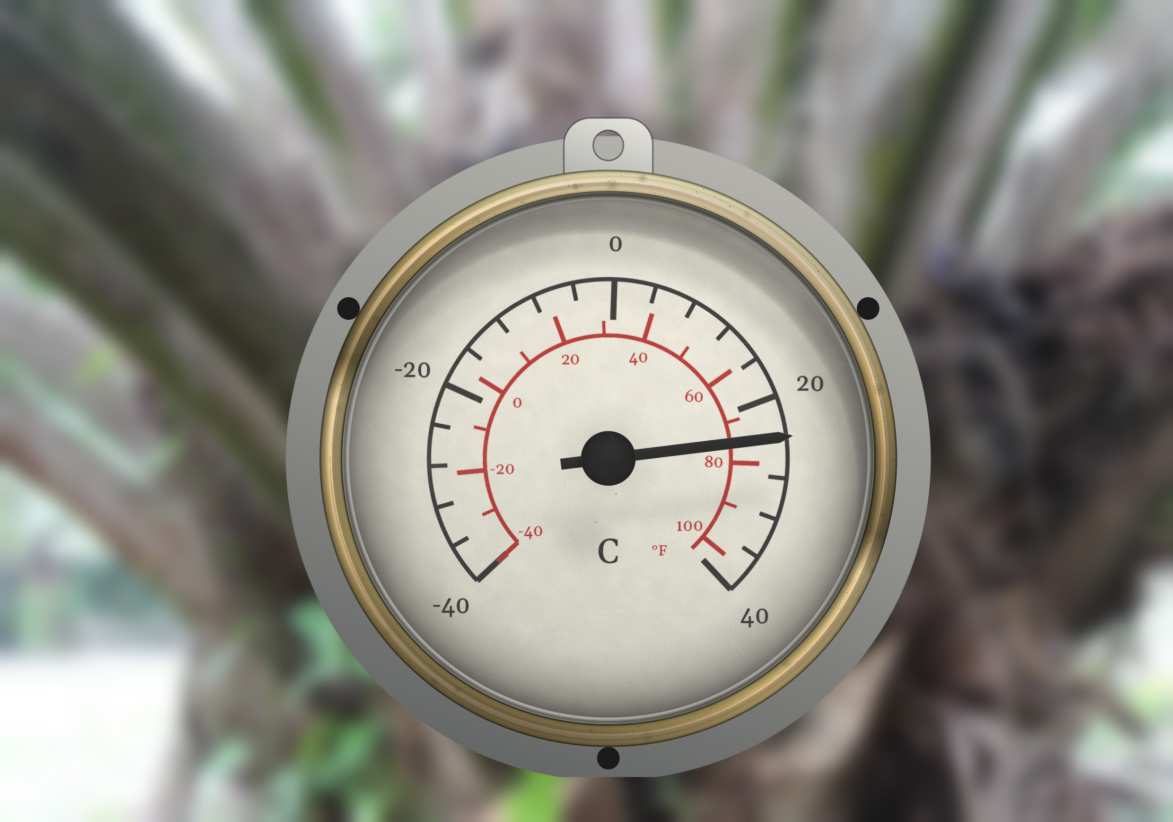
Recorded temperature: **24** °C
